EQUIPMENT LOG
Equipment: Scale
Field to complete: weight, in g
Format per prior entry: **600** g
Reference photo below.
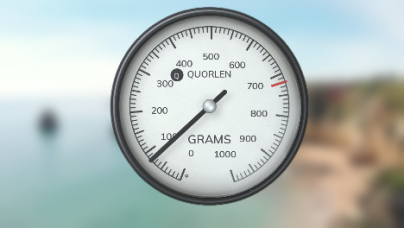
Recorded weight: **80** g
